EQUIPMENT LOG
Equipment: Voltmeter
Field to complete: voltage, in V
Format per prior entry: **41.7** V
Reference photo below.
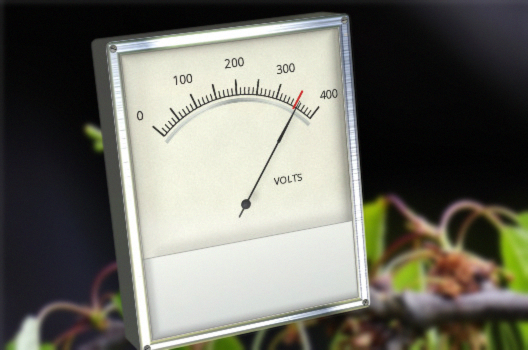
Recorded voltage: **350** V
